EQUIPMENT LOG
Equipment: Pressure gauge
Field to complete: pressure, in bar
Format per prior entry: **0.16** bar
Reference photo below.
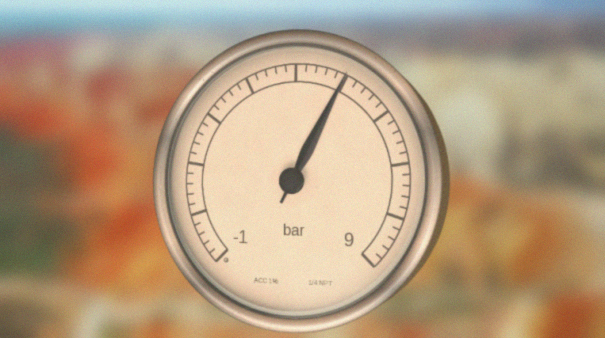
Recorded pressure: **5** bar
